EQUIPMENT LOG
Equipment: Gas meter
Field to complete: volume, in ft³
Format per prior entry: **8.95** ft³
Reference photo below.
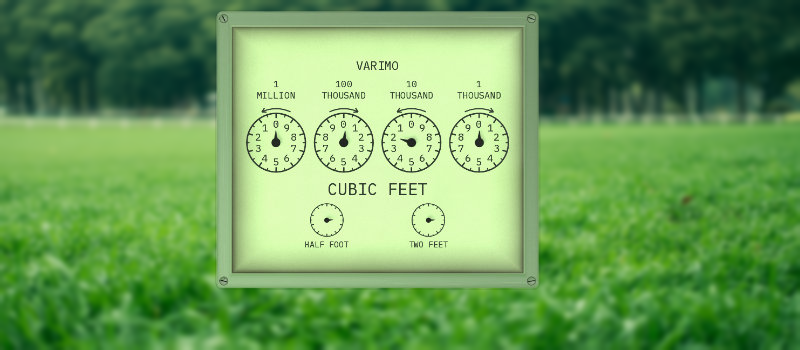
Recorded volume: **2000** ft³
